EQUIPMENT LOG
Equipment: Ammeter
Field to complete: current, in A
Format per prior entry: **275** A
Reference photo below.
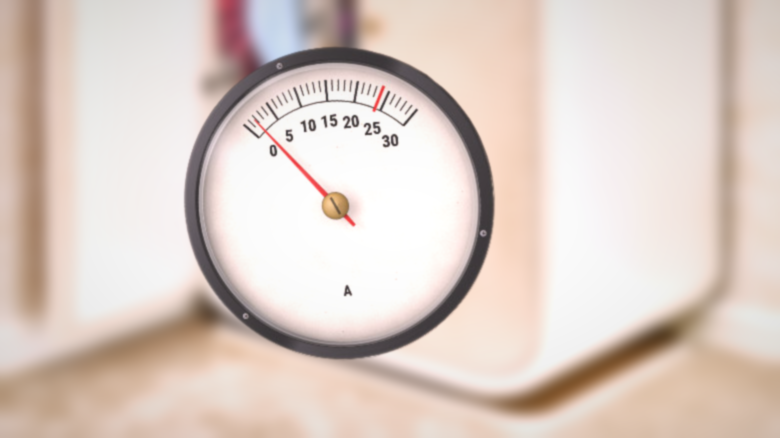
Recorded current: **2** A
